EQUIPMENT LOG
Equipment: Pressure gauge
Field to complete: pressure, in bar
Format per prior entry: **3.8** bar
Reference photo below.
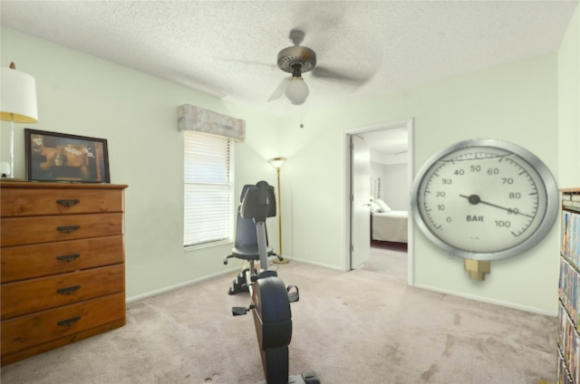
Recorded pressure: **90** bar
